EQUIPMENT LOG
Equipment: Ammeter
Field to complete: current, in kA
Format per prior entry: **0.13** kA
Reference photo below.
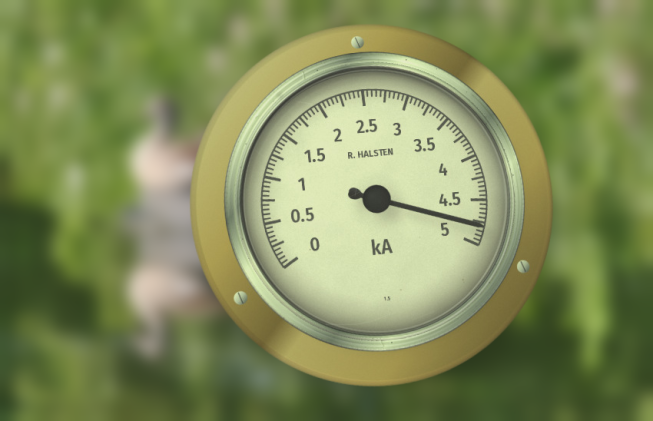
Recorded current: **4.8** kA
